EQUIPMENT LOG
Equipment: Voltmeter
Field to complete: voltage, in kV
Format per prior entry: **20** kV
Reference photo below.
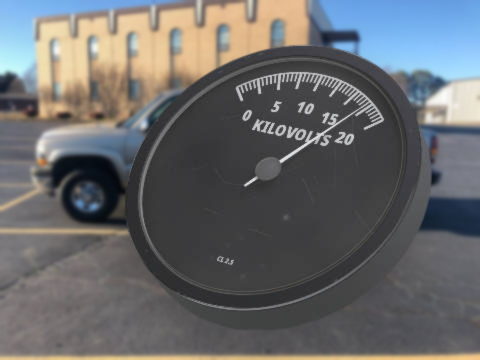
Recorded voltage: **17.5** kV
